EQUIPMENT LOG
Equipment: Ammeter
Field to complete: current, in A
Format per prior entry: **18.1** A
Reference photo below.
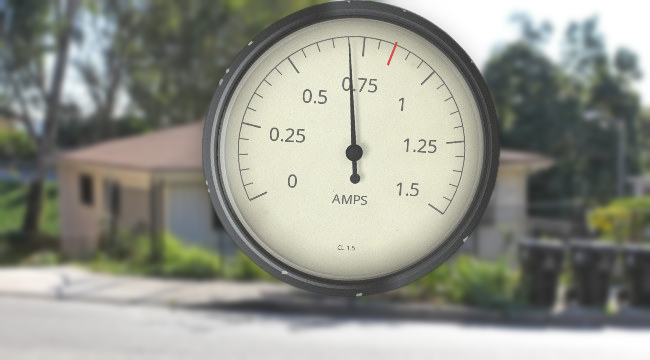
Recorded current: **0.7** A
